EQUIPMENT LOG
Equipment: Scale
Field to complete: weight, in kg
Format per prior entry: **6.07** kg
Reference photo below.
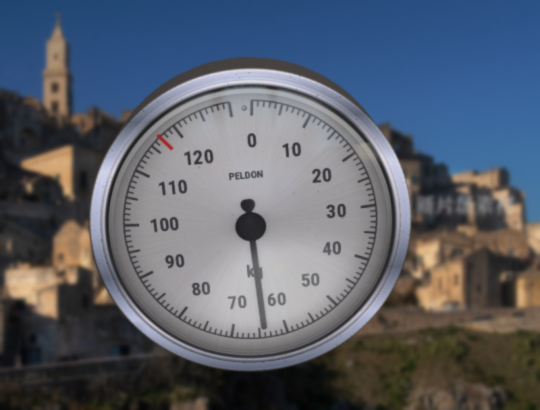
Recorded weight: **64** kg
